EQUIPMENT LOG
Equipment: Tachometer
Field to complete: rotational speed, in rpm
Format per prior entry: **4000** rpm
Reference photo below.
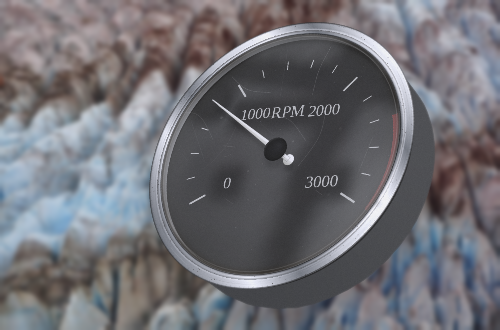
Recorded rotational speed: **800** rpm
